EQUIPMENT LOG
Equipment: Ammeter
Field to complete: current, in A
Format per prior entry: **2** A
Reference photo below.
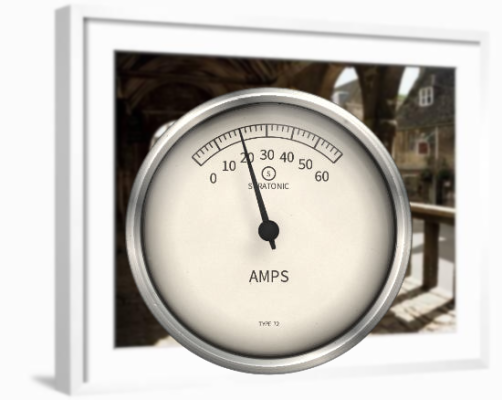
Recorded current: **20** A
